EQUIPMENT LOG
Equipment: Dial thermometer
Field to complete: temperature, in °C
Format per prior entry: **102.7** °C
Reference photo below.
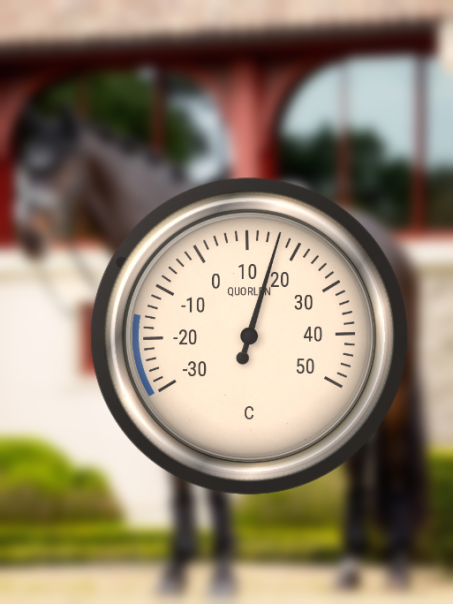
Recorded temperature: **16** °C
